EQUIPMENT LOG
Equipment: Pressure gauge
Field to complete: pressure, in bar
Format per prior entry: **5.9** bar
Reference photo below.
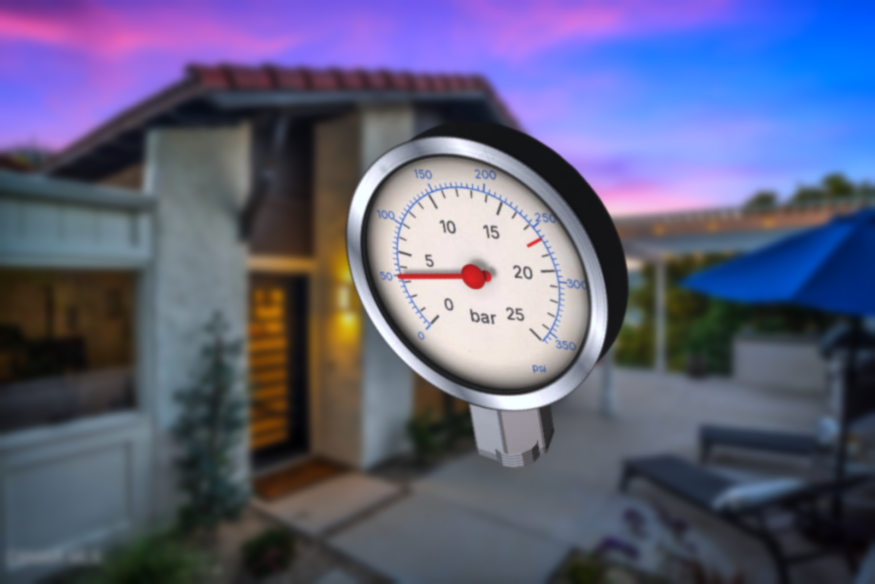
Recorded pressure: **3.5** bar
